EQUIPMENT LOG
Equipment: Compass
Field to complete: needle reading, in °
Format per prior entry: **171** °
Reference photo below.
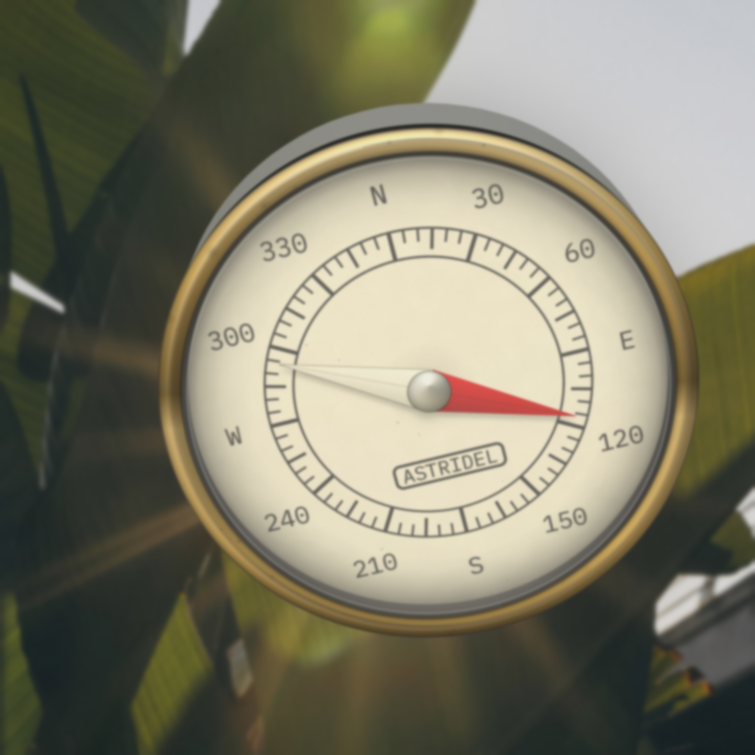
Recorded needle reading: **115** °
